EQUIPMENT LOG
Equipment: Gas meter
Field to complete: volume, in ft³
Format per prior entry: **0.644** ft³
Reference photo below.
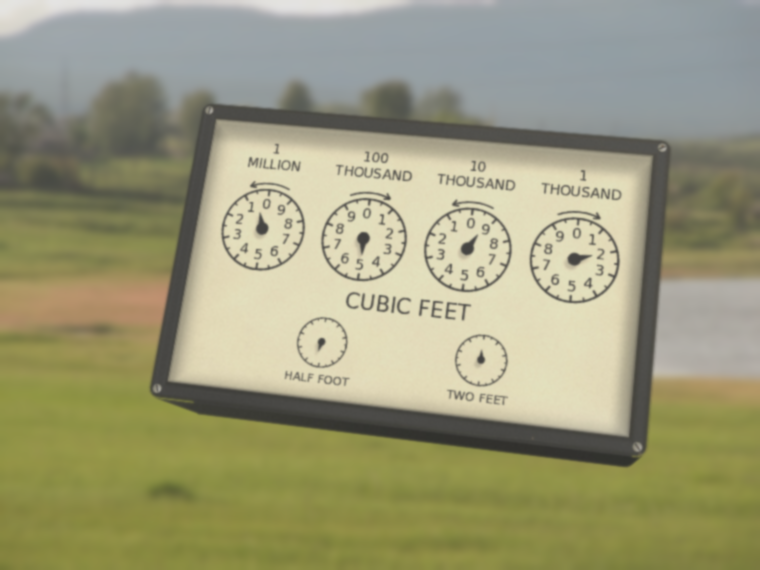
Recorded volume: **49200** ft³
